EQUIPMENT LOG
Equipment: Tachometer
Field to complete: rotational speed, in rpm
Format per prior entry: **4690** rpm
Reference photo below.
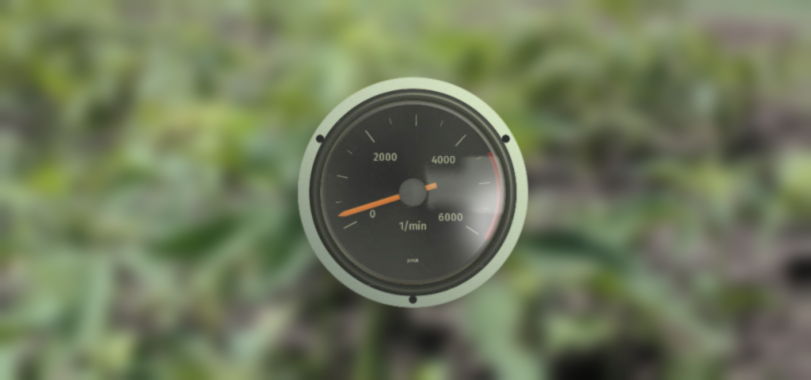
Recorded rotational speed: **250** rpm
